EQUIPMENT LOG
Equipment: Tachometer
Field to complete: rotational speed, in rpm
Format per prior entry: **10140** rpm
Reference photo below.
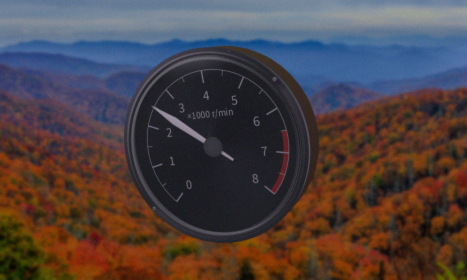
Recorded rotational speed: **2500** rpm
